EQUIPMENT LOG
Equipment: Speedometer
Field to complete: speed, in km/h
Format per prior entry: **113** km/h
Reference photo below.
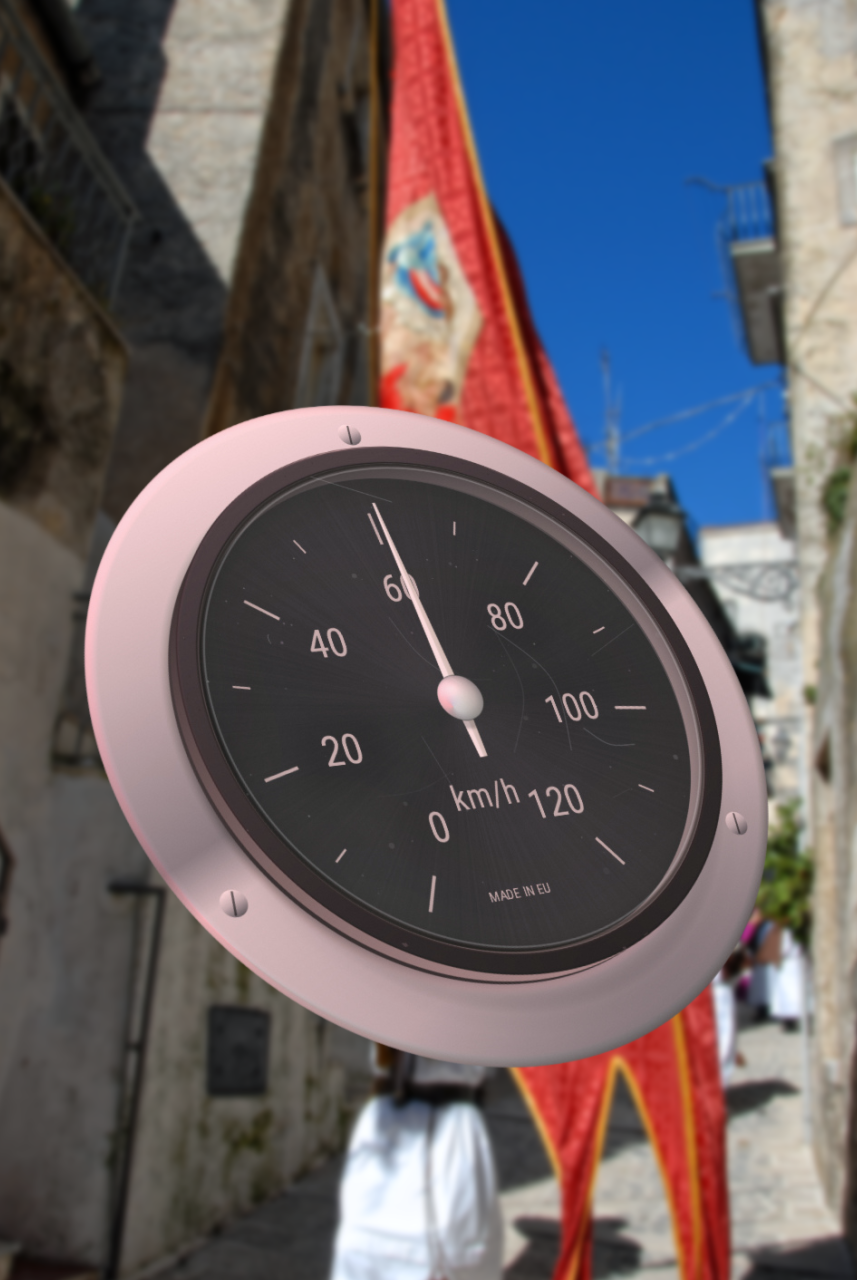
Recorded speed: **60** km/h
